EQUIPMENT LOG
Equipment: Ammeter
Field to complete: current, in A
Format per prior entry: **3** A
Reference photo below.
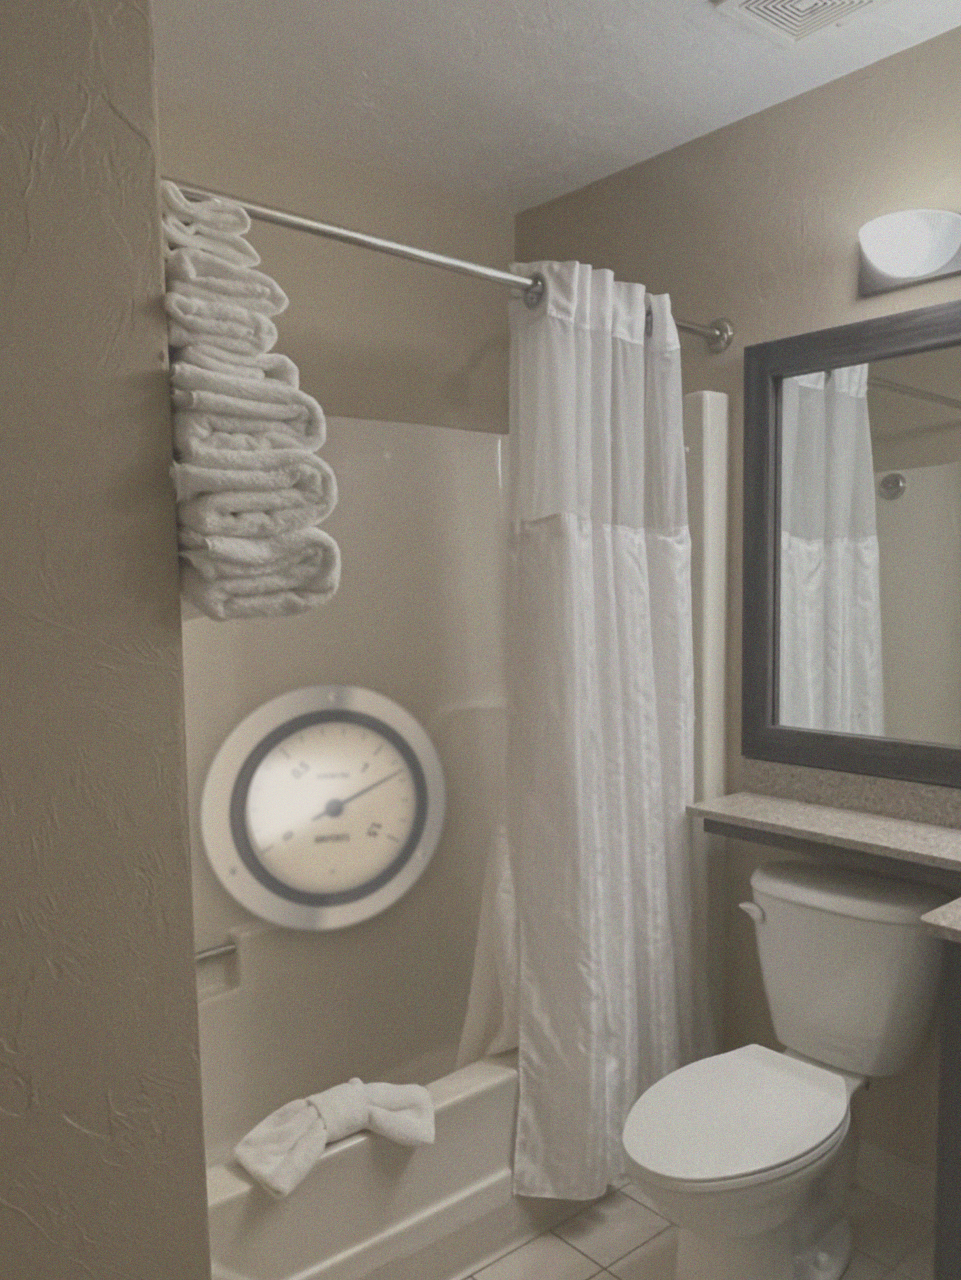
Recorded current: **1.15** A
